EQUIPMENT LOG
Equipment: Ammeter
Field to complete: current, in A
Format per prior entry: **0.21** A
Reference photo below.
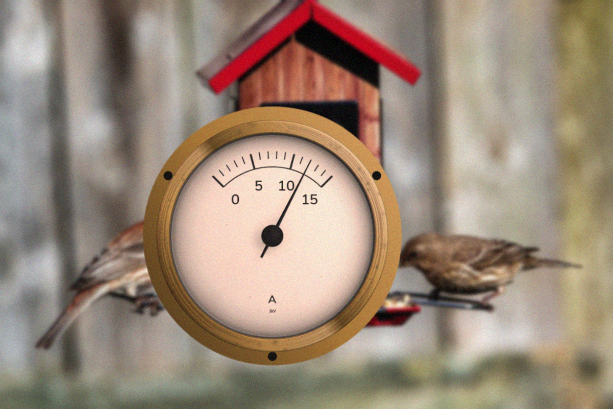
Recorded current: **12** A
